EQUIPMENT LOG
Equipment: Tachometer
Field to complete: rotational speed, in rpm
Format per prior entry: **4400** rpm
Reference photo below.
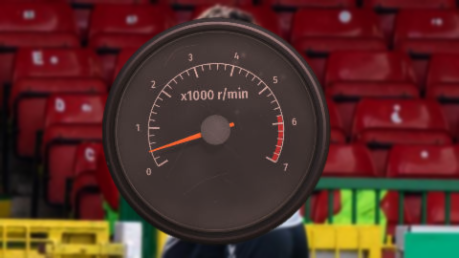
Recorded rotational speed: **400** rpm
